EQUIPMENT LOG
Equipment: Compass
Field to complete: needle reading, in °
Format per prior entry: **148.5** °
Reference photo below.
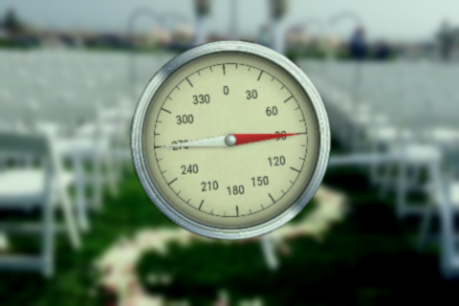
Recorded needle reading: **90** °
